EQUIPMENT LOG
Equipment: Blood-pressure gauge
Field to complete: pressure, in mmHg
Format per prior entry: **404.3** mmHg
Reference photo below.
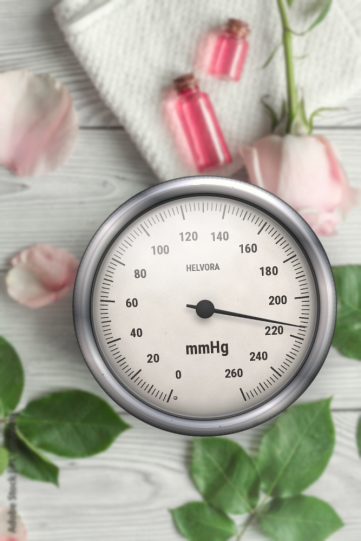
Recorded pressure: **214** mmHg
